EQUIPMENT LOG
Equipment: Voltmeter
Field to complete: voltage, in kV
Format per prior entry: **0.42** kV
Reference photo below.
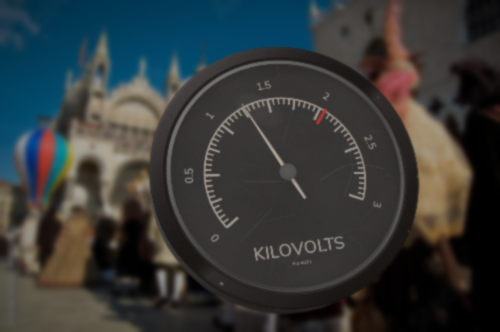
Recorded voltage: **1.25** kV
